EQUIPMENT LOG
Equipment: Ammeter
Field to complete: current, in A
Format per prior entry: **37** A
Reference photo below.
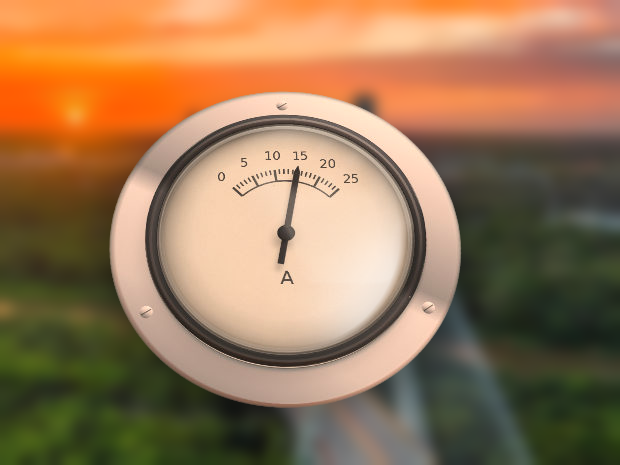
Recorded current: **15** A
